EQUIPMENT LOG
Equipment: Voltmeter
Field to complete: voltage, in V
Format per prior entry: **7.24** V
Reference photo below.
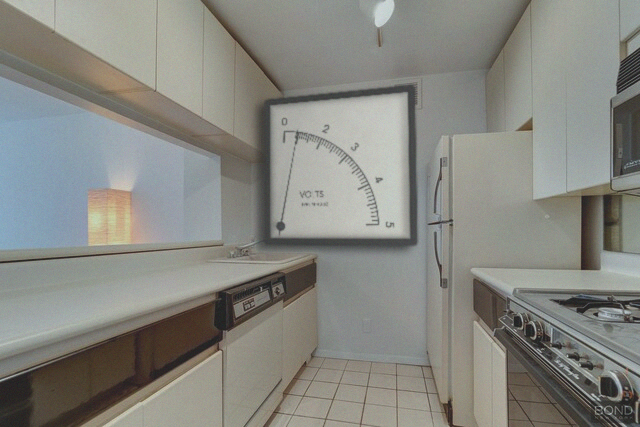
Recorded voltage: **1** V
